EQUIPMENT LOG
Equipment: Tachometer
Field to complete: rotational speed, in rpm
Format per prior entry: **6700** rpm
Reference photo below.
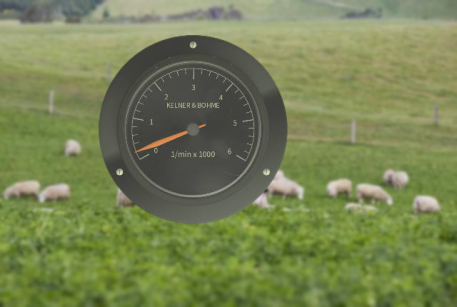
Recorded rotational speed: **200** rpm
